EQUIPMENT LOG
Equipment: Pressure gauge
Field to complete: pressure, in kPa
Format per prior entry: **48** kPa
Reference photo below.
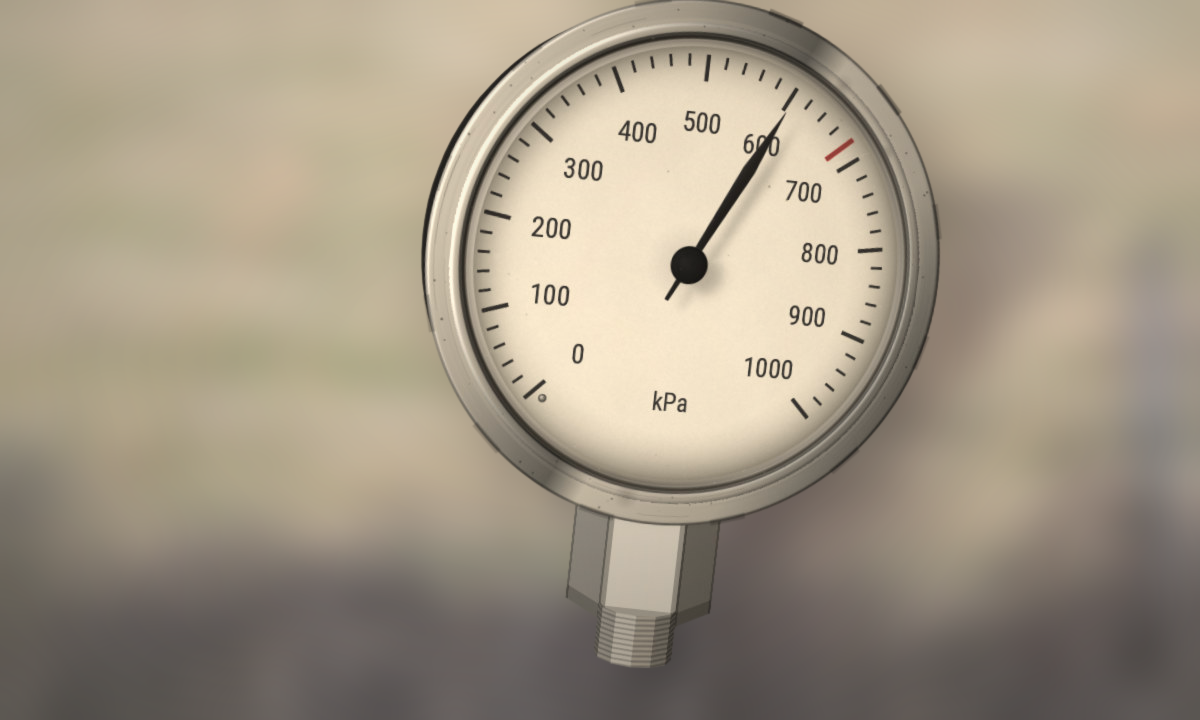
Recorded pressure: **600** kPa
